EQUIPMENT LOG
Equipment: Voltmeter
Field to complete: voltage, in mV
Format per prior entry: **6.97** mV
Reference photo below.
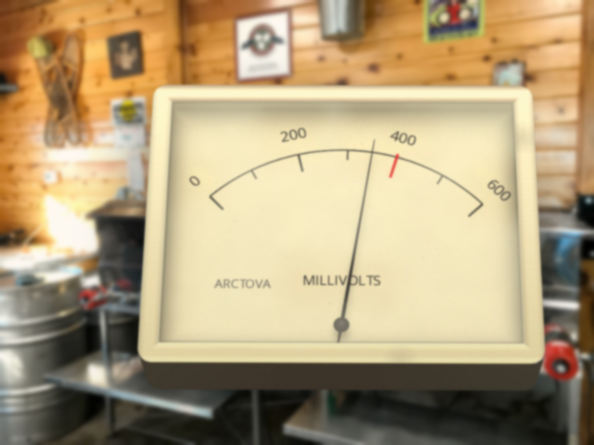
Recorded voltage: **350** mV
